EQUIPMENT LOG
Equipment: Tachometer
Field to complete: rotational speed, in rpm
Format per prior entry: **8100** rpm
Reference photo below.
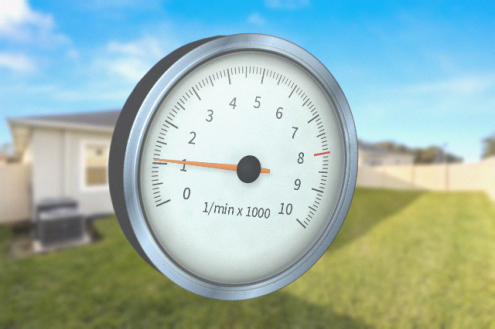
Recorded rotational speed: **1100** rpm
